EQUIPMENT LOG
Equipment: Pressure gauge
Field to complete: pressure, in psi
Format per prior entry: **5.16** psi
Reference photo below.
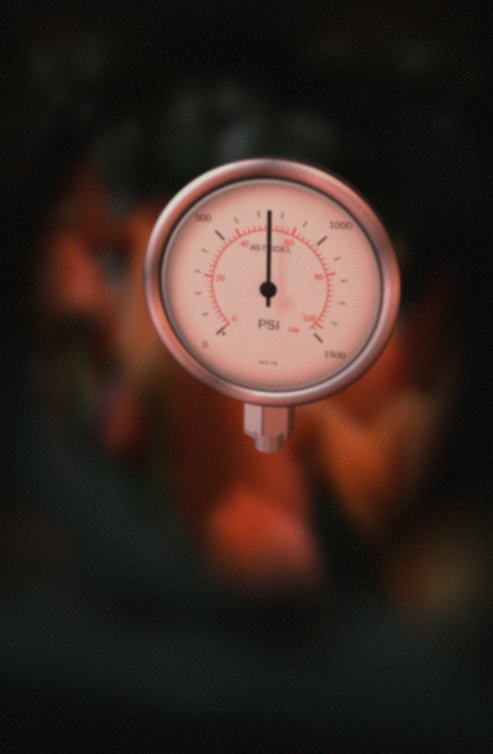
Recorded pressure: **750** psi
